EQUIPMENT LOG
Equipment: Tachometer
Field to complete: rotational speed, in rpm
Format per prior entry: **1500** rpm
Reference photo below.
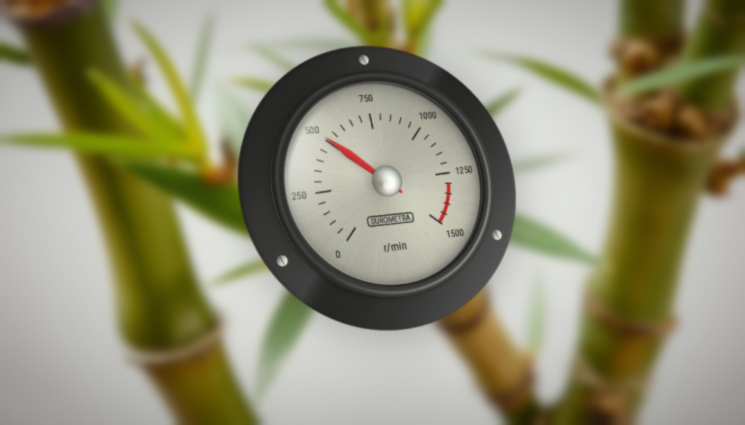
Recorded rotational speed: **500** rpm
